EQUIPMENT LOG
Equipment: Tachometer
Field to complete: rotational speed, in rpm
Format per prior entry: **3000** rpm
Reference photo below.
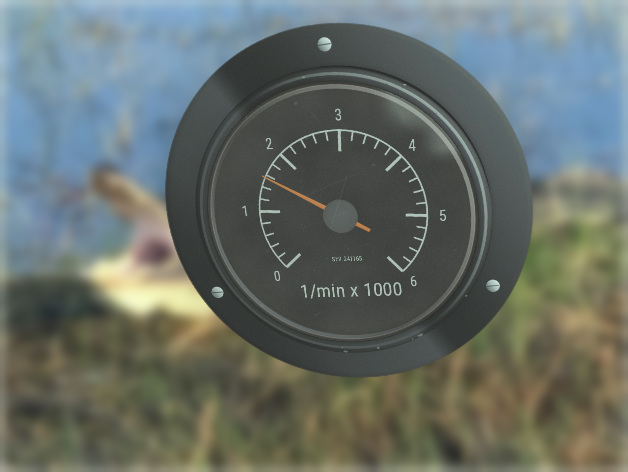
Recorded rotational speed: **1600** rpm
